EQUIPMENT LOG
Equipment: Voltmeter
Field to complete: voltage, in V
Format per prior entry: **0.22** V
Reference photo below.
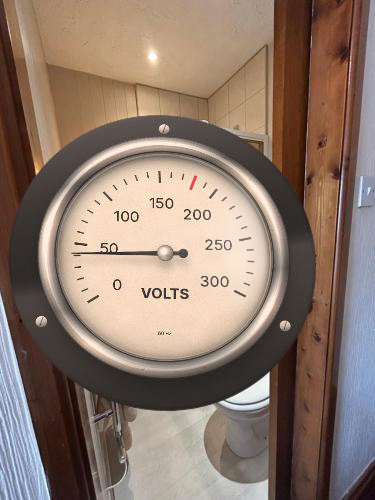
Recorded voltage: **40** V
